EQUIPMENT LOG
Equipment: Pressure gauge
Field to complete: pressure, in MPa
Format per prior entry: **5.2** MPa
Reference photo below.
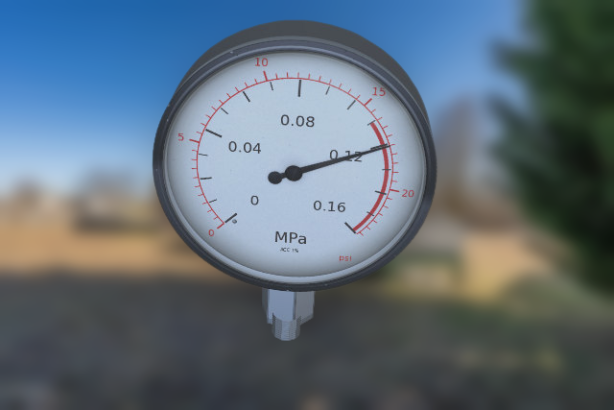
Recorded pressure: **0.12** MPa
